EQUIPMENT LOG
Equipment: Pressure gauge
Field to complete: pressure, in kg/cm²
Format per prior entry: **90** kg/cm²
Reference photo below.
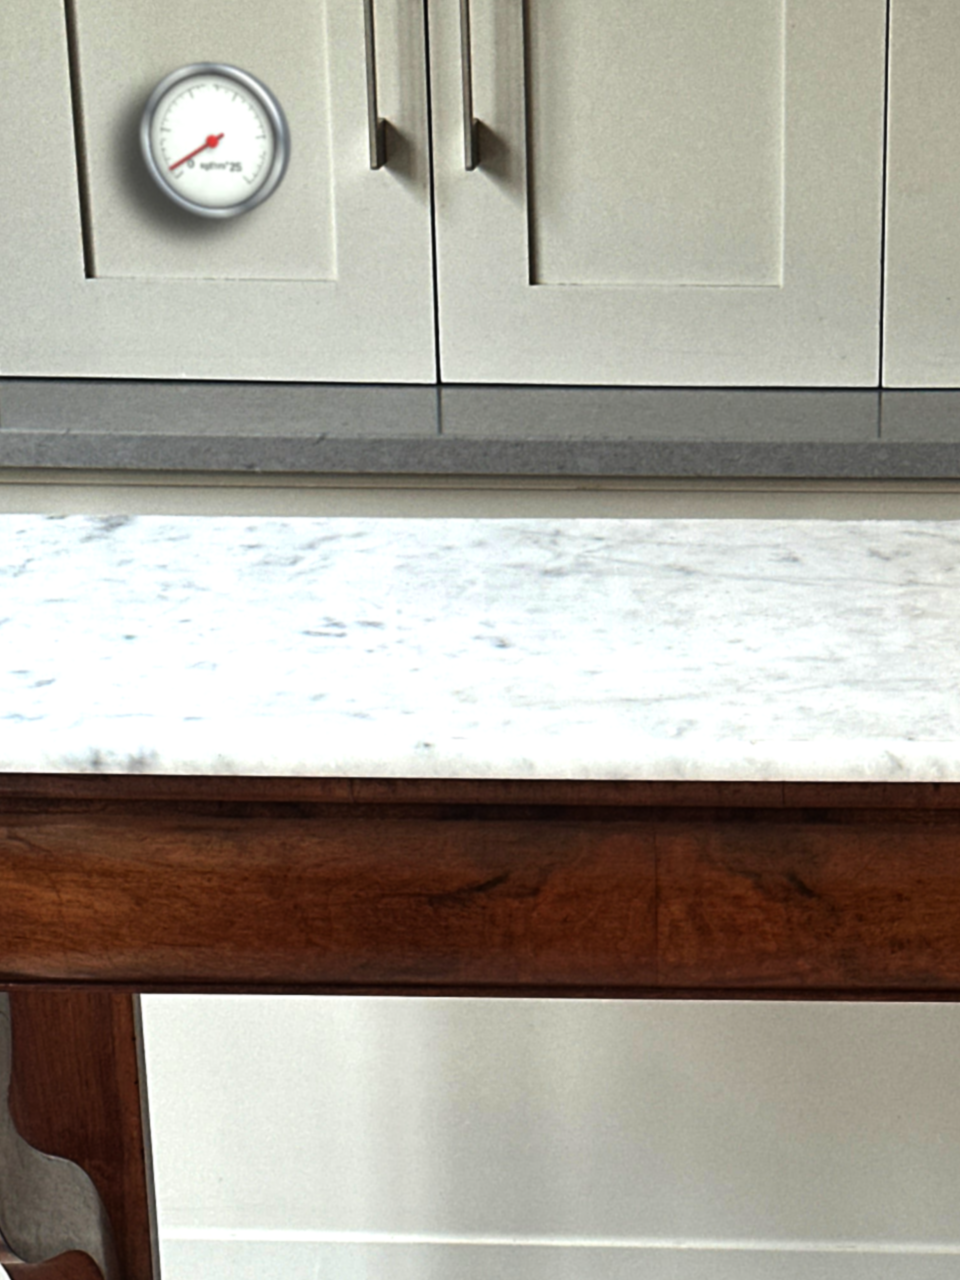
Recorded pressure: **1** kg/cm²
